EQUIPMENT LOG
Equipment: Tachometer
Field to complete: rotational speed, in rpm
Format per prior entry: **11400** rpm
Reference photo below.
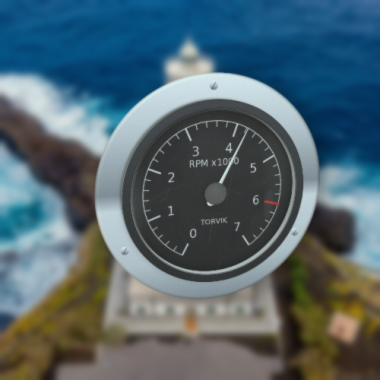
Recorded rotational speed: **4200** rpm
